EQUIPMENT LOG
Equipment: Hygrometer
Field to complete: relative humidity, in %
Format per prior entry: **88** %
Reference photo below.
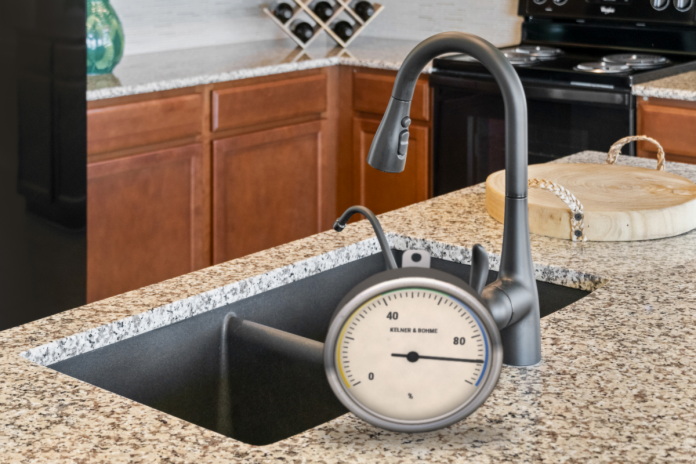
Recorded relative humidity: **90** %
